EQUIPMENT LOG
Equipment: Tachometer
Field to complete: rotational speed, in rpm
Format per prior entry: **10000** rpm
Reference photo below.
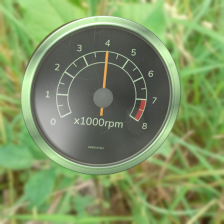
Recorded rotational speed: **4000** rpm
